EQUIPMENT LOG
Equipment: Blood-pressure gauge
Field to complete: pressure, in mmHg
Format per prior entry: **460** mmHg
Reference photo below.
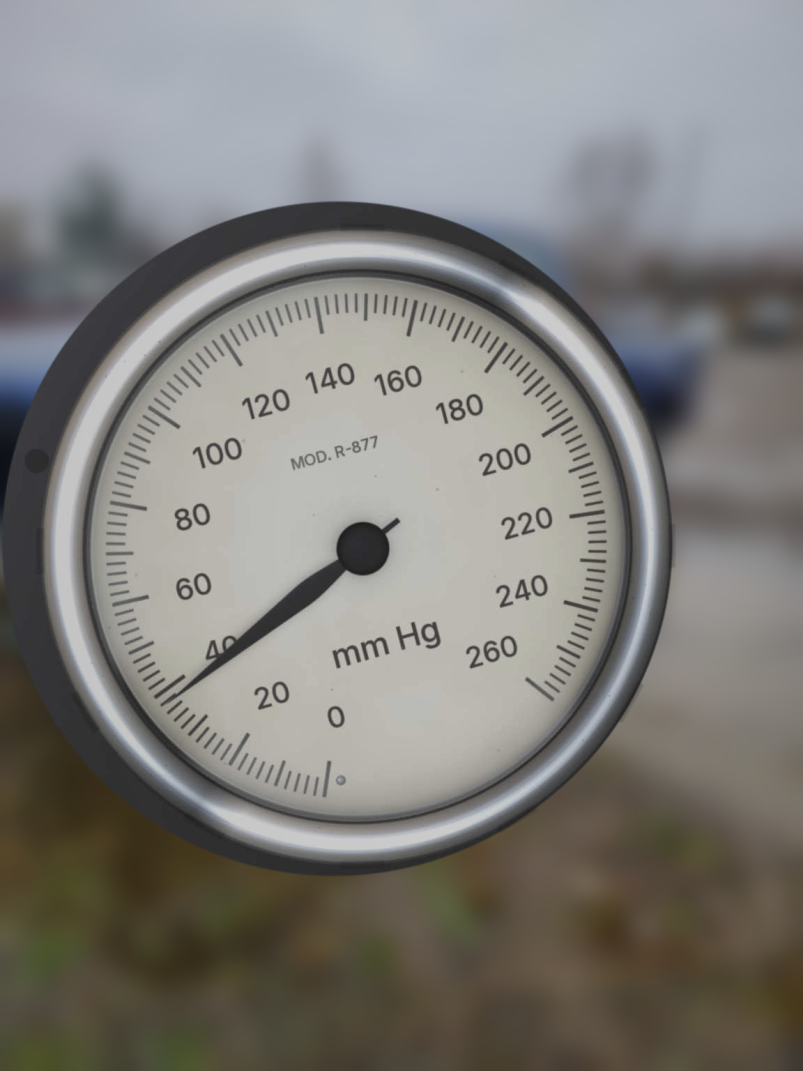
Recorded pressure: **38** mmHg
